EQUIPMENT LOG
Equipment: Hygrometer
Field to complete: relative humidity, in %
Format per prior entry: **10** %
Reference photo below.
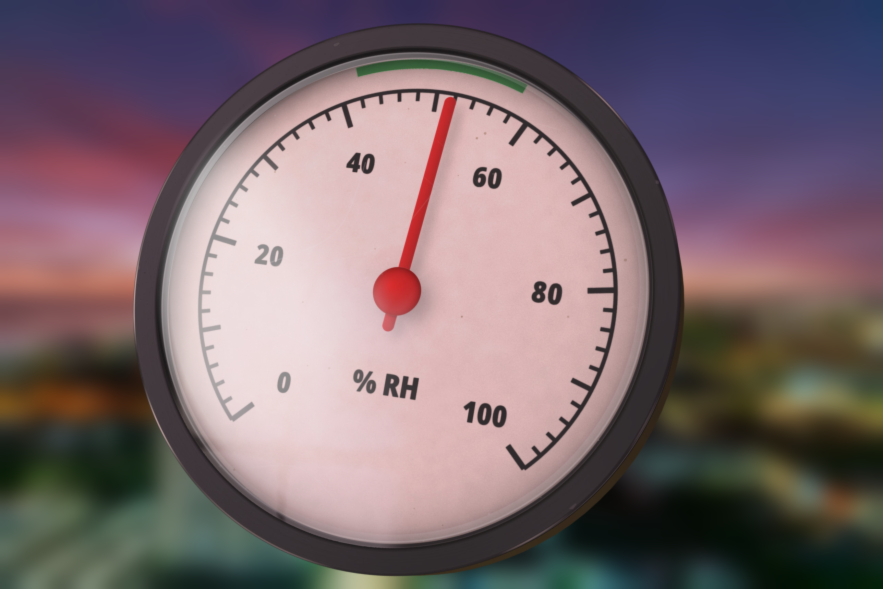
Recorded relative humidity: **52** %
